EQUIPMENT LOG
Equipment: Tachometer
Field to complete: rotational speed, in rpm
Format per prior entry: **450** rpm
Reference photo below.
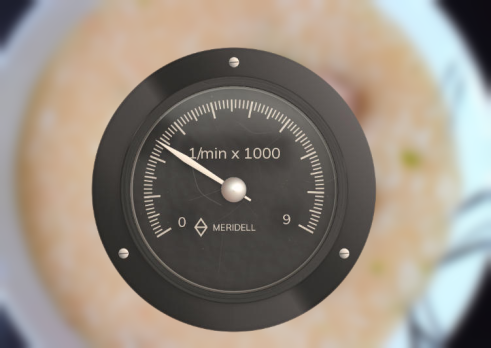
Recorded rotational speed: **2400** rpm
